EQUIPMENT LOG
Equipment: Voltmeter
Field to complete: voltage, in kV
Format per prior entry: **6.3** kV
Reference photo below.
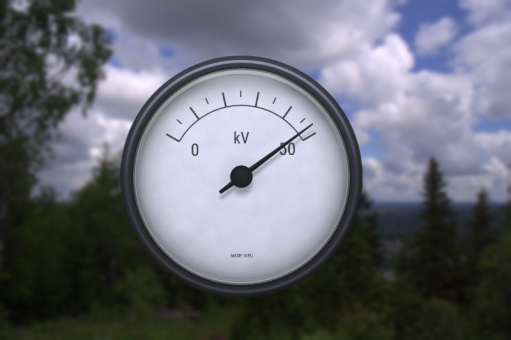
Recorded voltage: **47.5** kV
